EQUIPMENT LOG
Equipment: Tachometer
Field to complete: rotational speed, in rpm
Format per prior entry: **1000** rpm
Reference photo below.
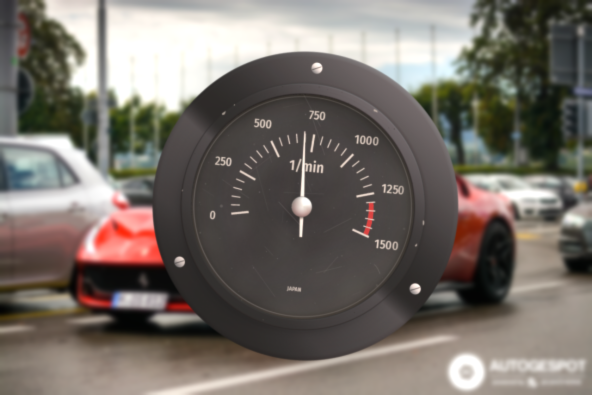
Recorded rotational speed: **700** rpm
